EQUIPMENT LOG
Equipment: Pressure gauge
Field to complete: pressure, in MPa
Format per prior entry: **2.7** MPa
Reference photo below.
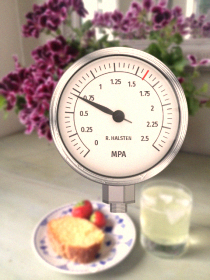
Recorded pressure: **0.7** MPa
